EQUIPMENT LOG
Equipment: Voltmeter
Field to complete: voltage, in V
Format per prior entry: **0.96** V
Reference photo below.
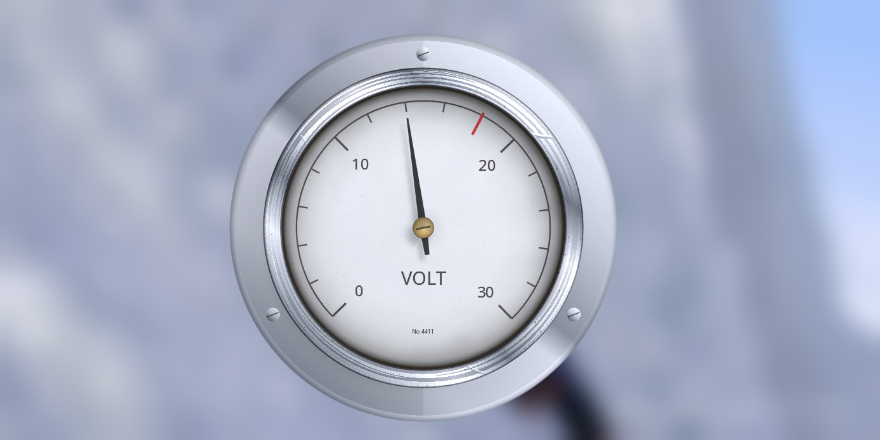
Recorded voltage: **14** V
